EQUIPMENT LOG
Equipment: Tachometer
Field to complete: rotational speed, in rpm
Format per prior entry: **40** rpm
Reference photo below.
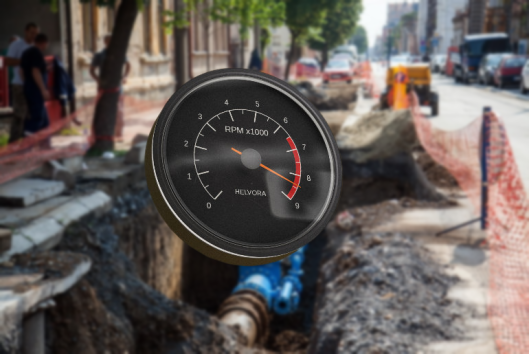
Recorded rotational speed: **8500** rpm
